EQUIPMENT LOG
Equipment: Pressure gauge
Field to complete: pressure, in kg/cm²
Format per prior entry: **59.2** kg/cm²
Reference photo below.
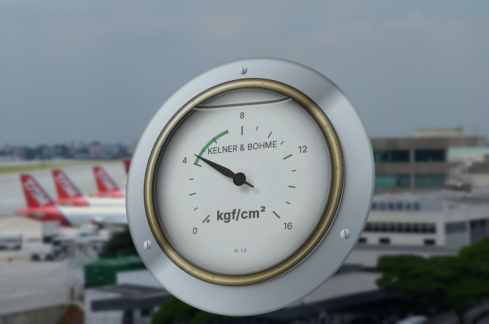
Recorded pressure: **4.5** kg/cm²
